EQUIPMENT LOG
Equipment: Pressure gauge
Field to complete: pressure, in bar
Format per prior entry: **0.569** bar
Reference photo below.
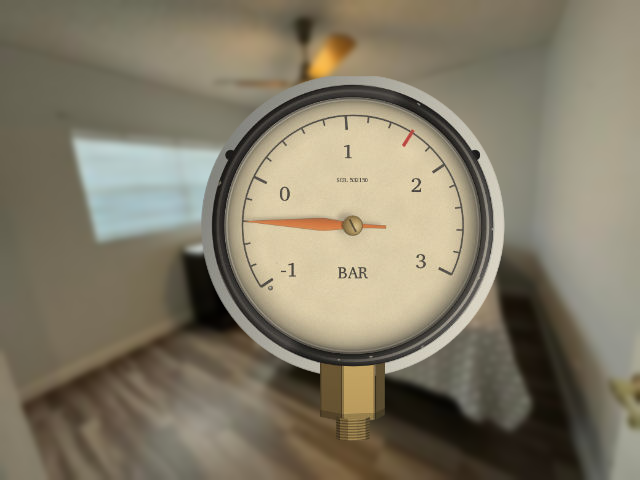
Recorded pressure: **-0.4** bar
